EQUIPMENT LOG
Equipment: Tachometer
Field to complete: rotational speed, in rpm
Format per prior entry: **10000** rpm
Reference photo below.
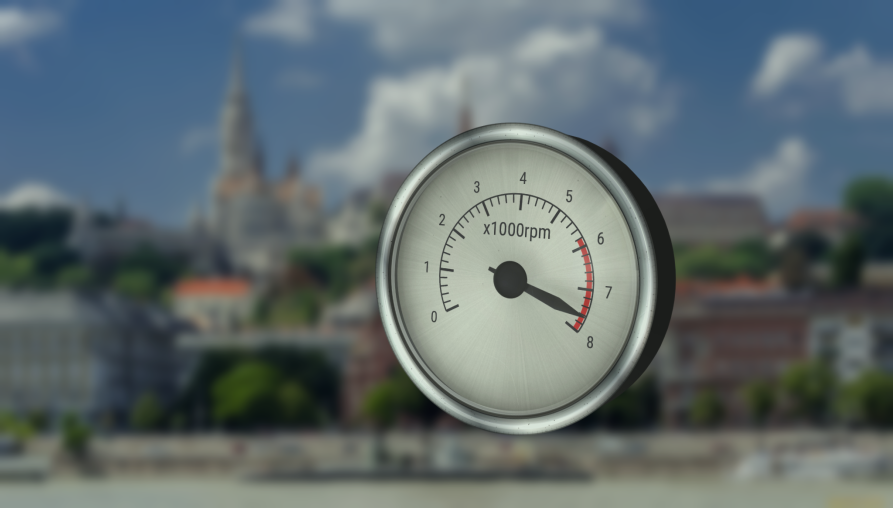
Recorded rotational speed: **7600** rpm
